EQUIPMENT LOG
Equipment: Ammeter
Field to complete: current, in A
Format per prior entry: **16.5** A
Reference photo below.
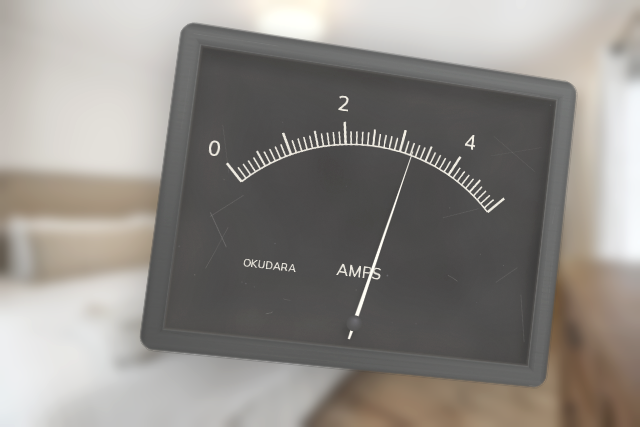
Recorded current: **3.2** A
